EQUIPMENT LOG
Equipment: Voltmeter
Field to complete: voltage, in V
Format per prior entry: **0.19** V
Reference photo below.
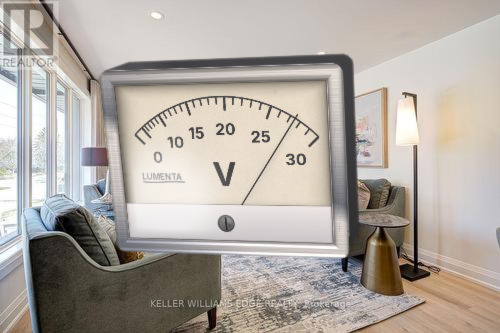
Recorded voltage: **27.5** V
